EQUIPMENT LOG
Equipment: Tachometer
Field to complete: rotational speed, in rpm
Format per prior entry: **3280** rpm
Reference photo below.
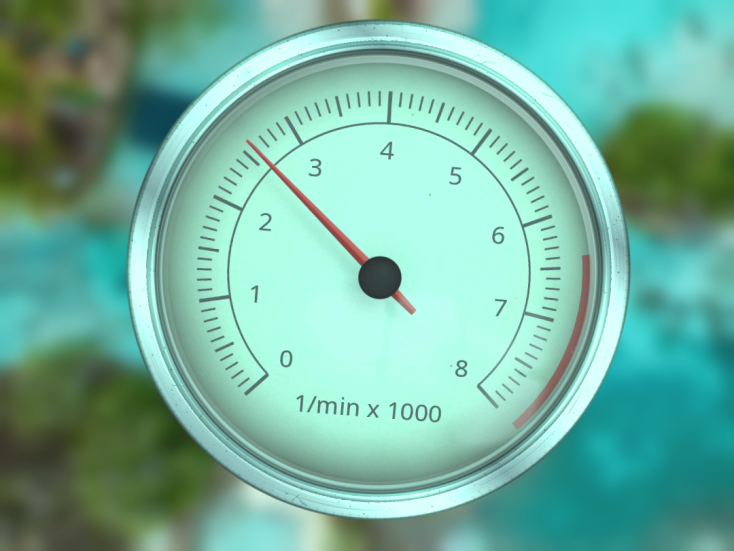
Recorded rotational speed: **2600** rpm
